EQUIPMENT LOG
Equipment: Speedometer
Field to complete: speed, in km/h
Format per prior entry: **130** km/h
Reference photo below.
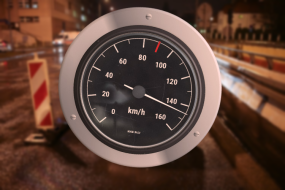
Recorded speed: **145** km/h
